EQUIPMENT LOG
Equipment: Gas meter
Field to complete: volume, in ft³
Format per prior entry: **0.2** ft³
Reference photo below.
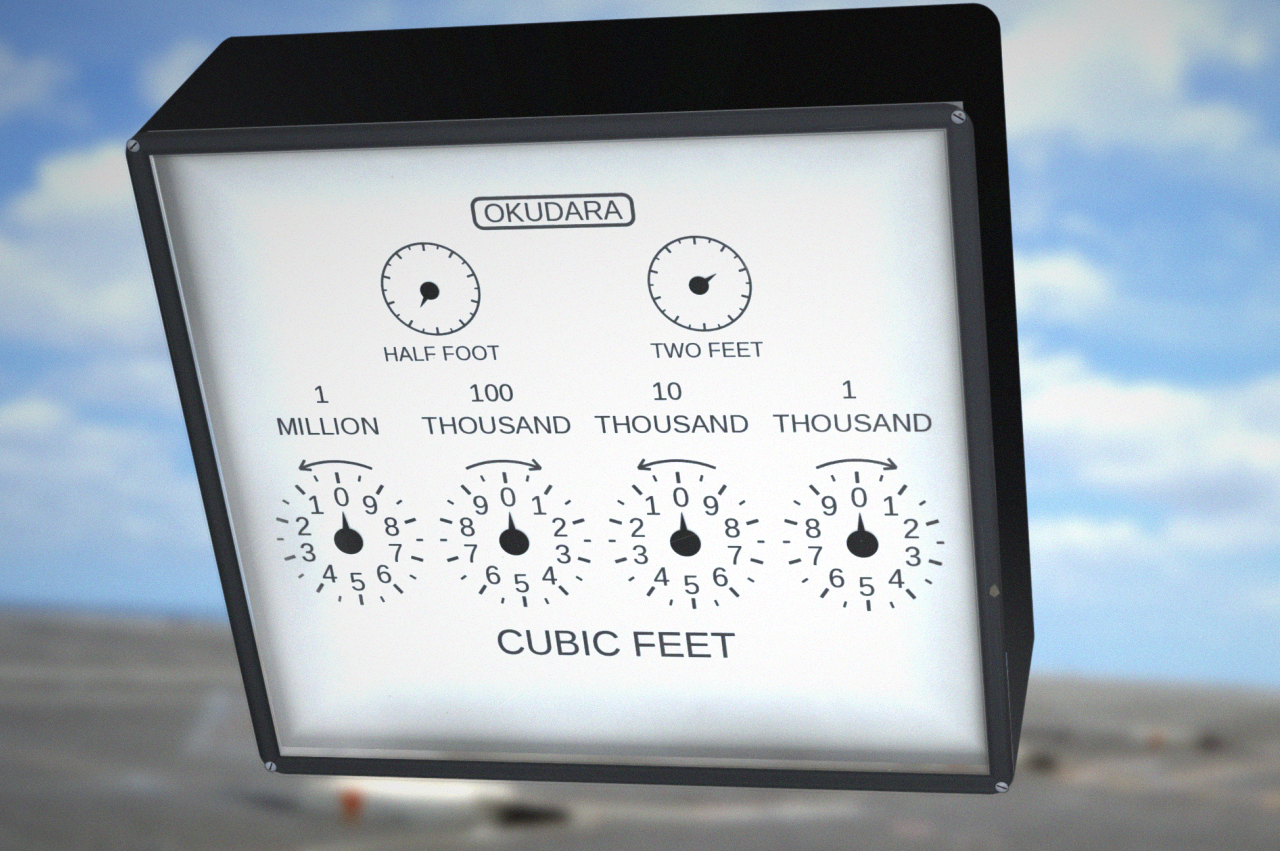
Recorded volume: **0** ft³
